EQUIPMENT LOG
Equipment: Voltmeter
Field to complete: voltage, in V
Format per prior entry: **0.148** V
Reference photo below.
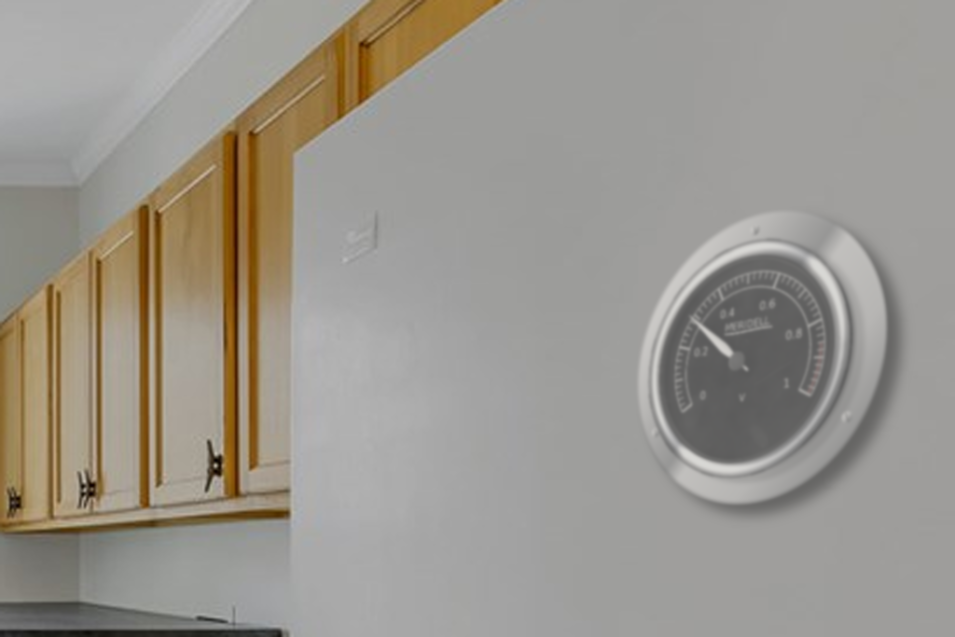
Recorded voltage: **0.3** V
